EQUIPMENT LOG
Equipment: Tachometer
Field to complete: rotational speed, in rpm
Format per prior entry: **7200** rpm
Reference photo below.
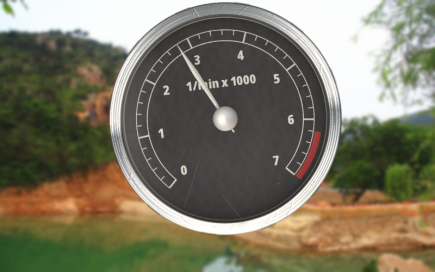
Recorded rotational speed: **2800** rpm
